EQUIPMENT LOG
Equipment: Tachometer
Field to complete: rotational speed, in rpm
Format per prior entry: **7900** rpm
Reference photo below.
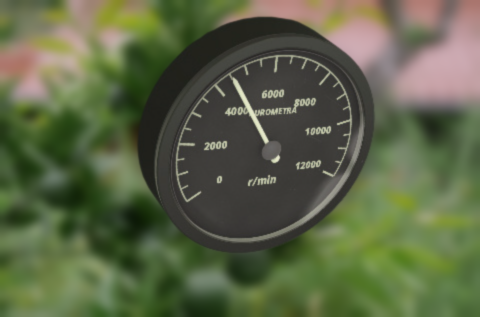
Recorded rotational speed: **4500** rpm
